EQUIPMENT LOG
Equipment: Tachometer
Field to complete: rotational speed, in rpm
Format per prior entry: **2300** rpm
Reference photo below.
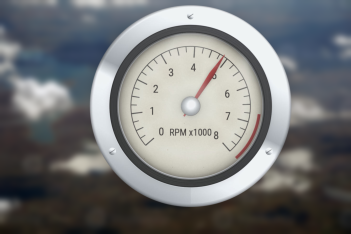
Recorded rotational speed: **4875** rpm
